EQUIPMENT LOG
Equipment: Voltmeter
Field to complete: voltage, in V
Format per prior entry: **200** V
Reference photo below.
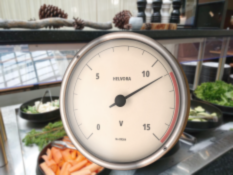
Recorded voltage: **11** V
